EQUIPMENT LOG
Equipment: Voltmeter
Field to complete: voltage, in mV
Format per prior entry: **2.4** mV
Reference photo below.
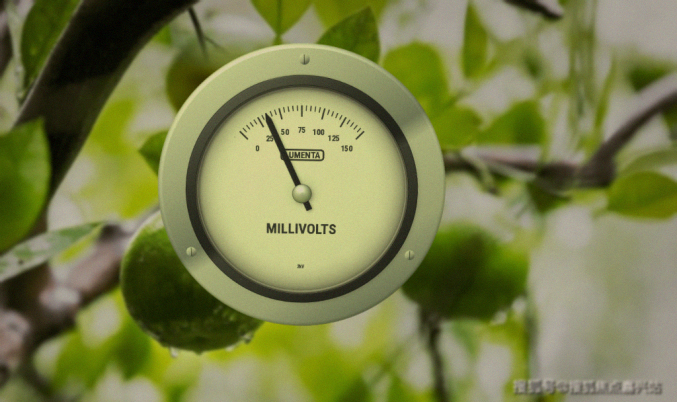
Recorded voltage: **35** mV
